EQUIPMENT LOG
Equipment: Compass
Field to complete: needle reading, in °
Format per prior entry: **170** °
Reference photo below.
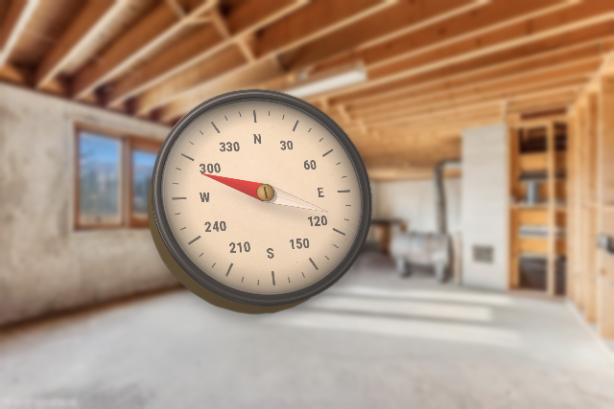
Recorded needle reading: **290** °
